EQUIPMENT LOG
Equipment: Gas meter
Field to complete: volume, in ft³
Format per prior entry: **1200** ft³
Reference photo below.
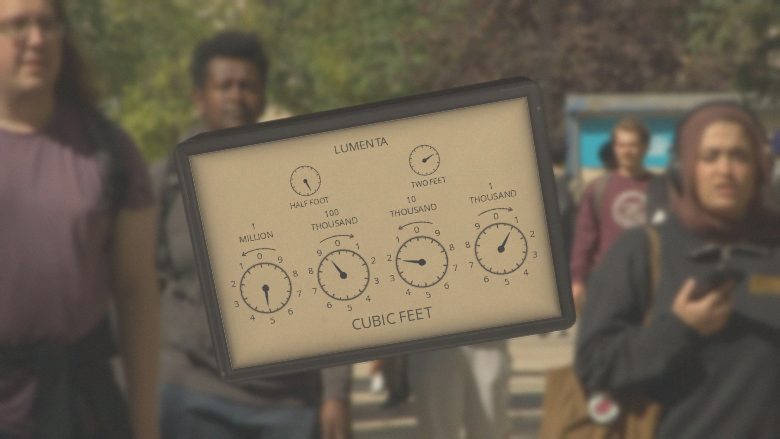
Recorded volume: **492100** ft³
